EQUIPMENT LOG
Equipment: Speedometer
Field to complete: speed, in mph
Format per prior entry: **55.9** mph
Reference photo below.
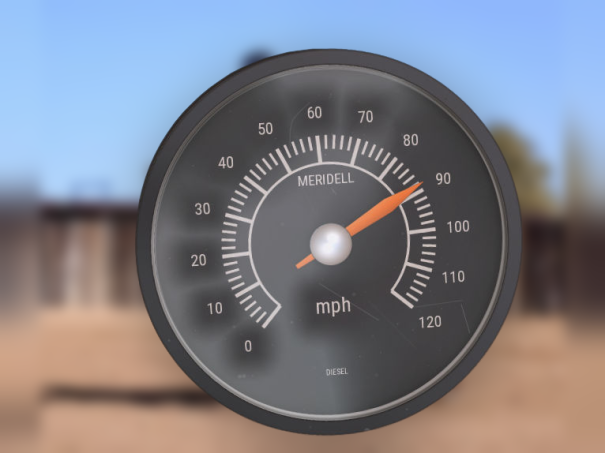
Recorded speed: **88** mph
